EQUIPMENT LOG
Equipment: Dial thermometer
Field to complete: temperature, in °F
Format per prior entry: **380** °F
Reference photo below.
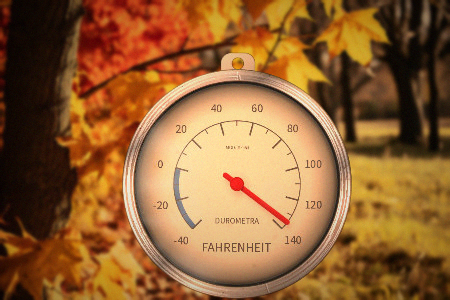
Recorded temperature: **135** °F
